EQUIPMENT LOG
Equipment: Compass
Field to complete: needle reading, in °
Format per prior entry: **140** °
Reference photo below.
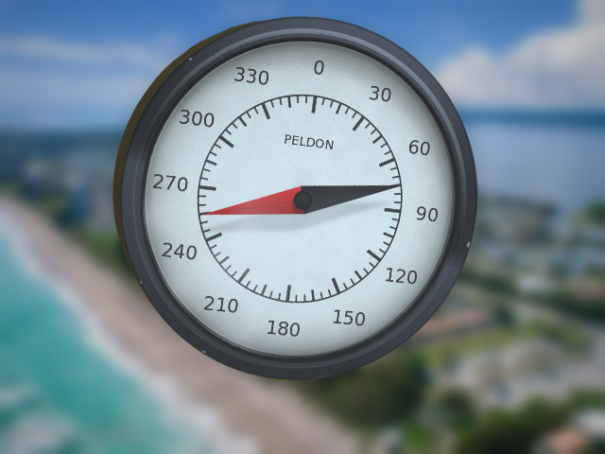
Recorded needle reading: **255** °
